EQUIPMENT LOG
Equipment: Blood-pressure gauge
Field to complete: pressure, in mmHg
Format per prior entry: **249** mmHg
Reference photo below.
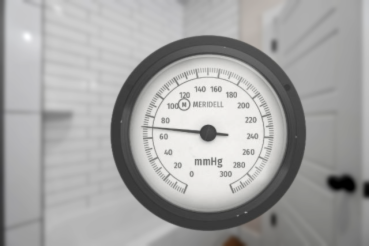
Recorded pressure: **70** mmHg
